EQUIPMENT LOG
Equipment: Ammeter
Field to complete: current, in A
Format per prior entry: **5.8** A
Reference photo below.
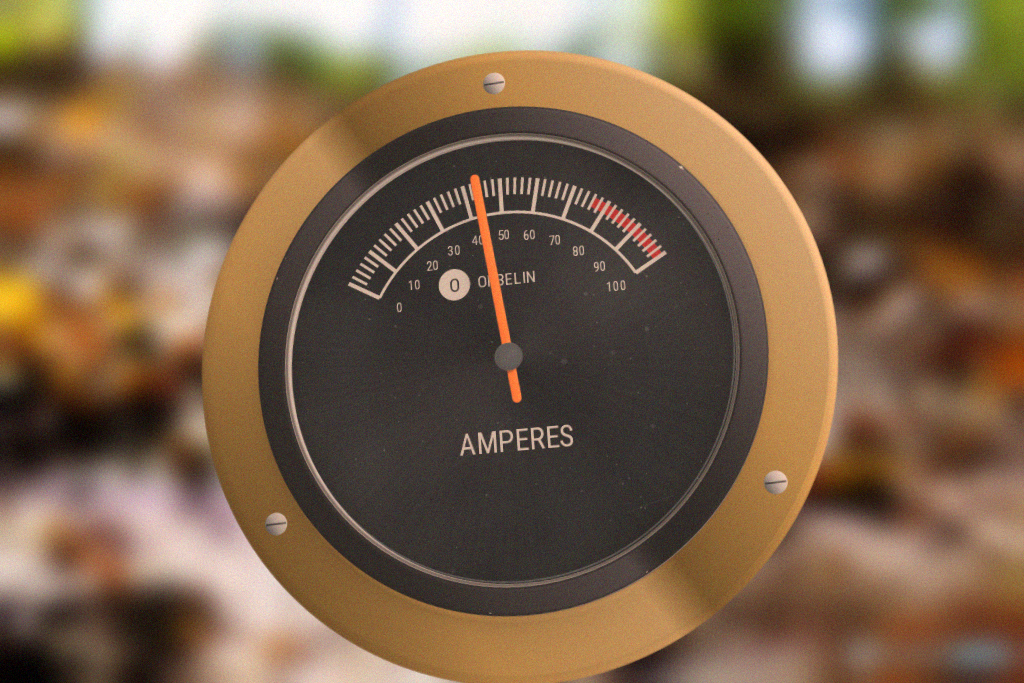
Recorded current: **44** A
